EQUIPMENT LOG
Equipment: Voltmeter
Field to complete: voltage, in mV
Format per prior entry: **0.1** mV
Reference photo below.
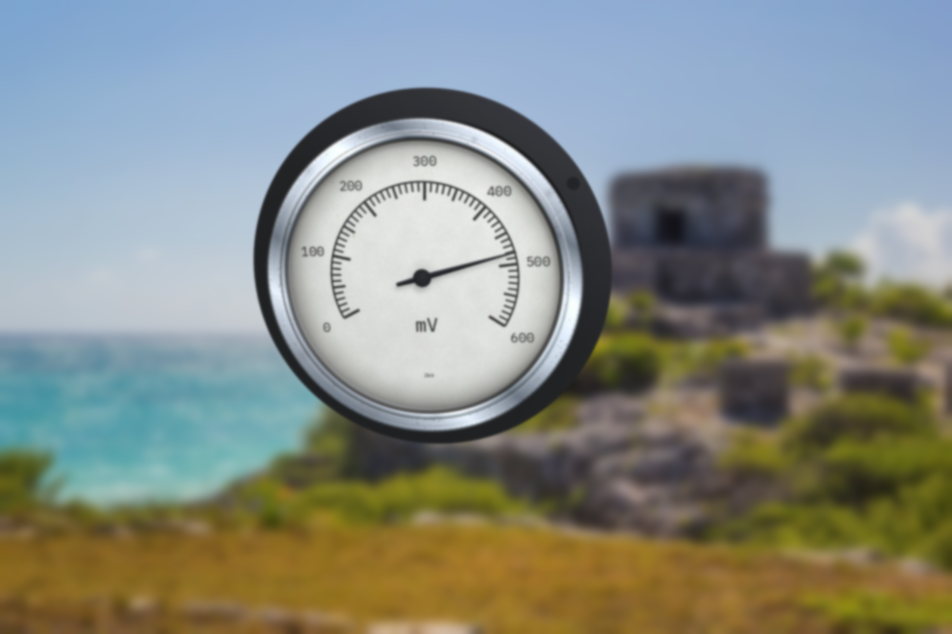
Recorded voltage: **480** mV
